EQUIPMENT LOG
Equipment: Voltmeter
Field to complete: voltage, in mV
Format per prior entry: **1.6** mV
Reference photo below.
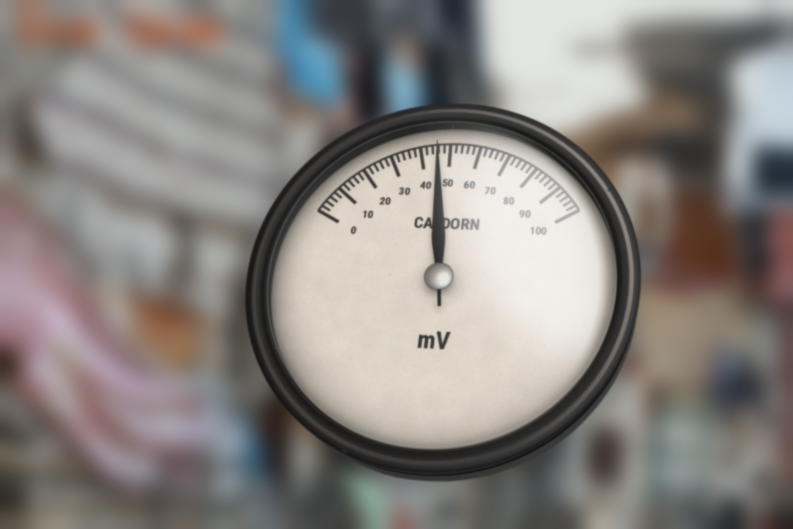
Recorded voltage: **46** mV
